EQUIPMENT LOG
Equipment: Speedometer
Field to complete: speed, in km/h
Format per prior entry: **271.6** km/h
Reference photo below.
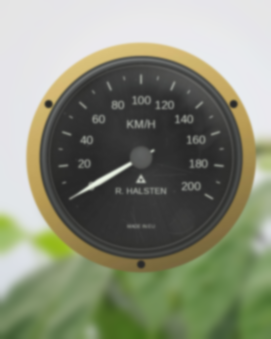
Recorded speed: **0** km/h
